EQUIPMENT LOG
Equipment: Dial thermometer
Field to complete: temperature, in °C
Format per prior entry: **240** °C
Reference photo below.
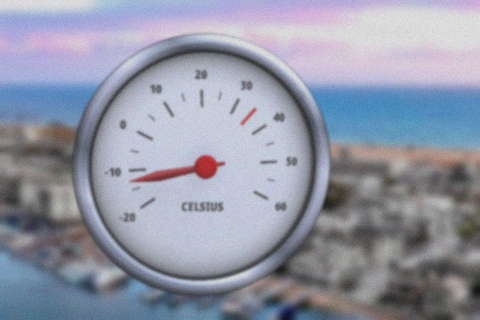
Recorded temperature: **-12.5** °C
